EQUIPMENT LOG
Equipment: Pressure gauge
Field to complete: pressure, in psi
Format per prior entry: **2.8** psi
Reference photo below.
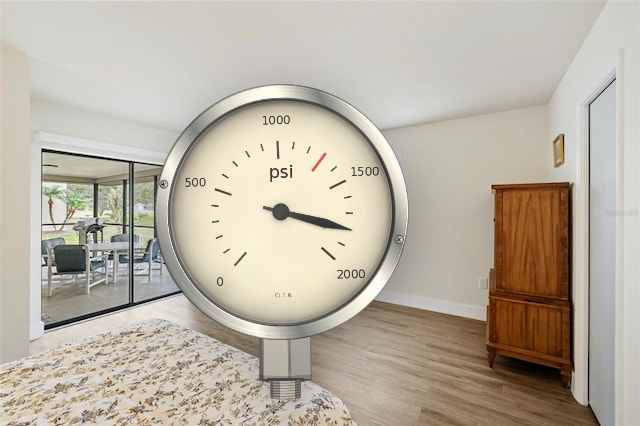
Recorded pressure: **1800** psi
